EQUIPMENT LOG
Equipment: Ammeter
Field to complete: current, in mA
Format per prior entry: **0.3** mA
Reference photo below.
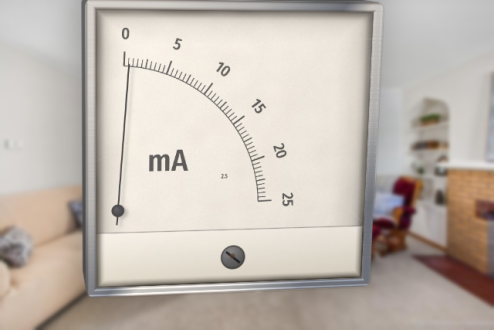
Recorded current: **0.5** mA
